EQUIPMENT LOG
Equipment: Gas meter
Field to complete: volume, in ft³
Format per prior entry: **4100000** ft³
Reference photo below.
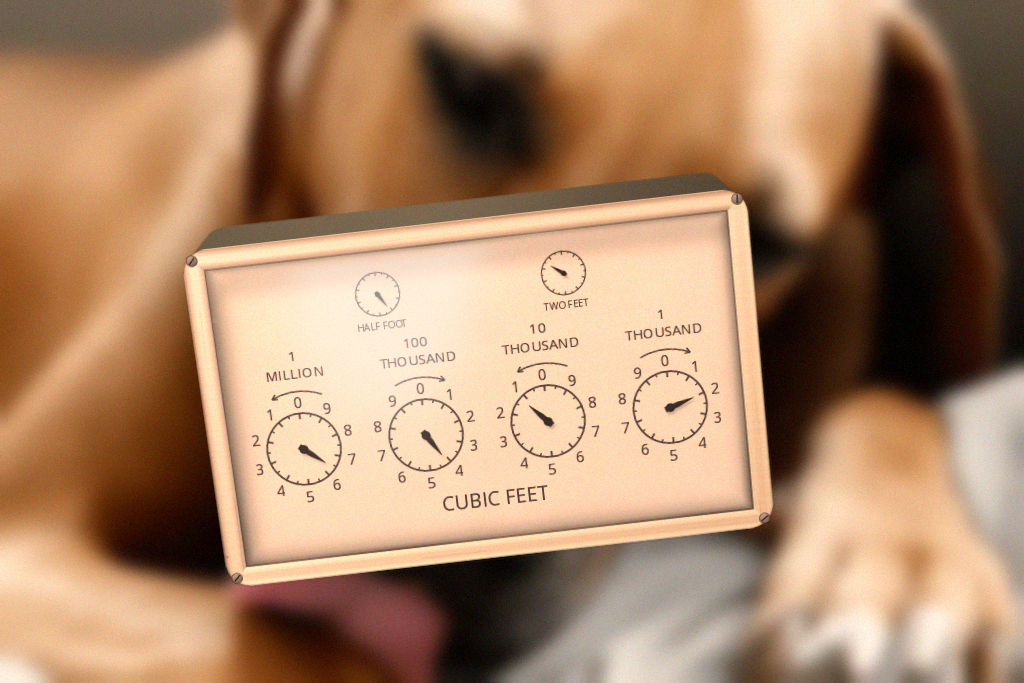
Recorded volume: **641200** ft³
